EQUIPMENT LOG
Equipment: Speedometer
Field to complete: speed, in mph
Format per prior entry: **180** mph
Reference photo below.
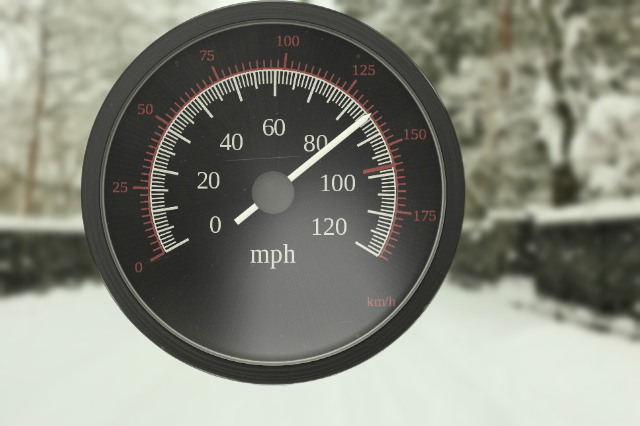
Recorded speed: **85** mph
